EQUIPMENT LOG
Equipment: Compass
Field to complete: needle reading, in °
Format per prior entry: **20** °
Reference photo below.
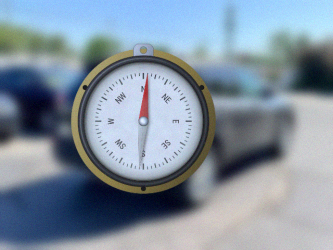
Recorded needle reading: **5** °
